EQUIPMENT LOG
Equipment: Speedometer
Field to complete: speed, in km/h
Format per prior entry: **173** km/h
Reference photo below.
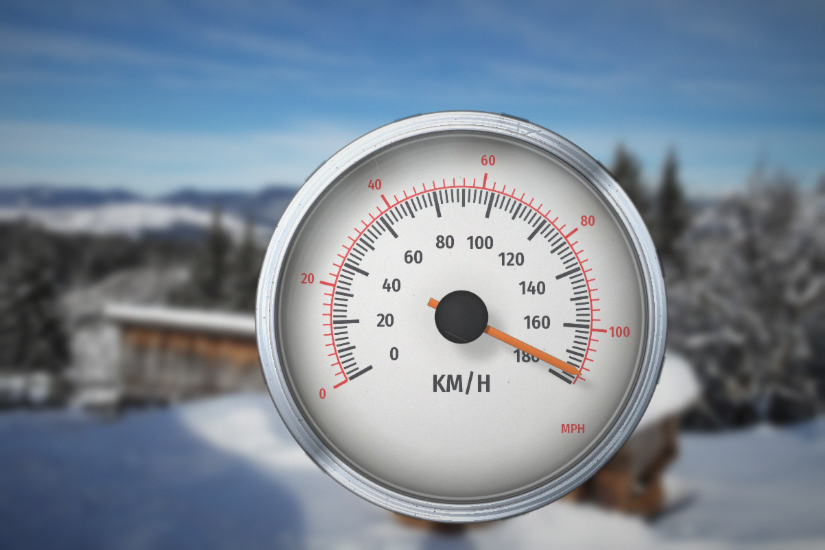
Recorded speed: **176** km/h
